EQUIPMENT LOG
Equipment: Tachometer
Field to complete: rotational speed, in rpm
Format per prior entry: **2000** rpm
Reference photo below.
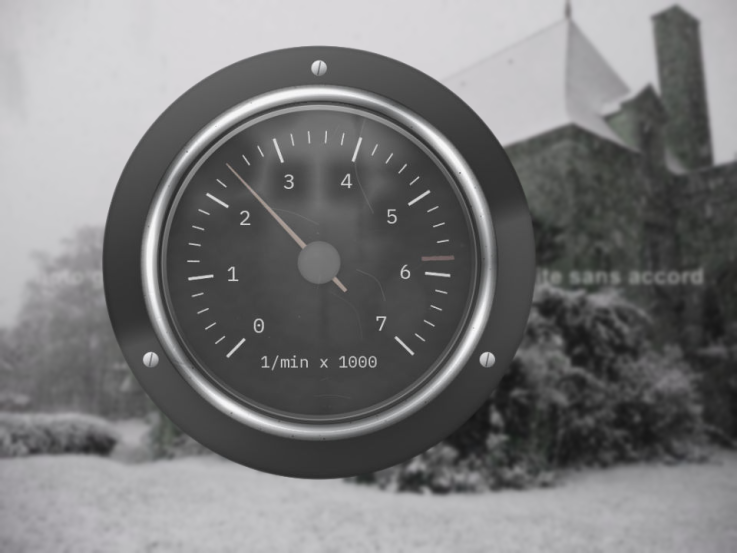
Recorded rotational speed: **2400** rpm
